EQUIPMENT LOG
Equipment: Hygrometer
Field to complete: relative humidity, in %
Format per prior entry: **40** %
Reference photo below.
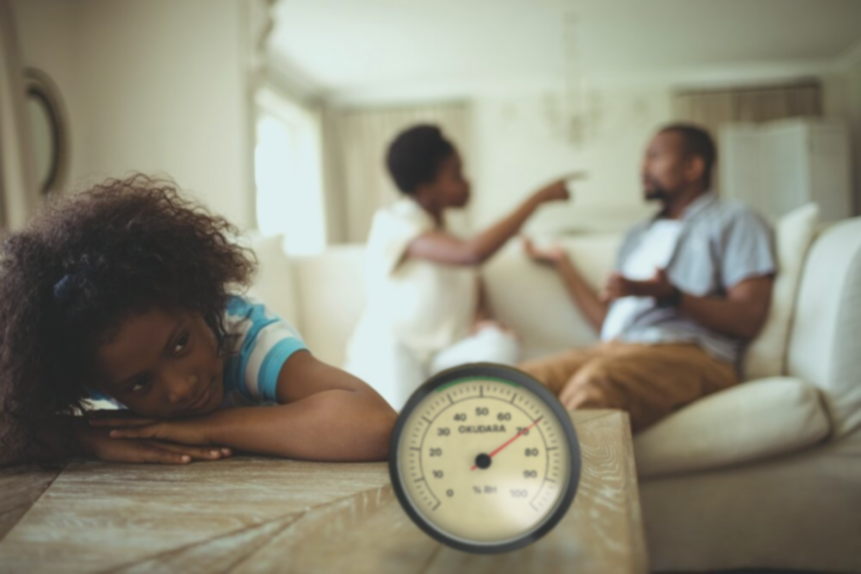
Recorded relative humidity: **70** %
